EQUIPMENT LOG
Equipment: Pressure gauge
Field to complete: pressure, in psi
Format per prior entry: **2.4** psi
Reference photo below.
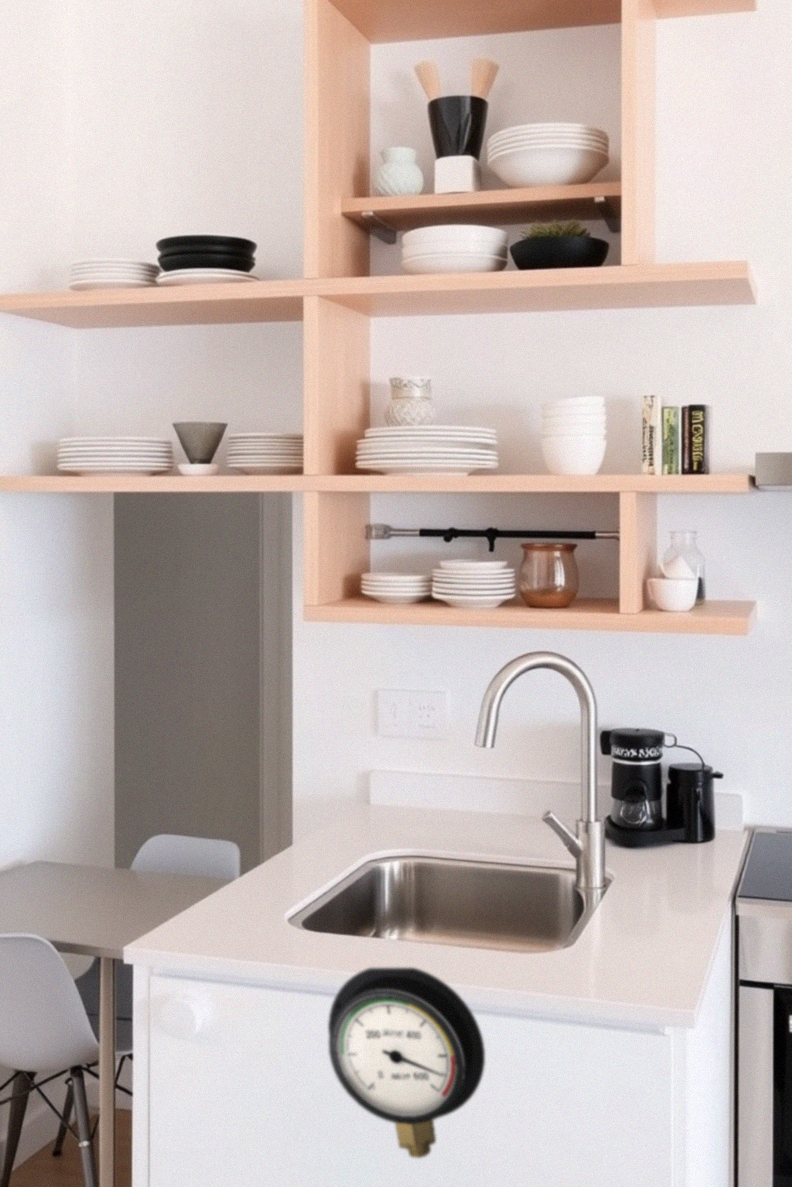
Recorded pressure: **550** psi
